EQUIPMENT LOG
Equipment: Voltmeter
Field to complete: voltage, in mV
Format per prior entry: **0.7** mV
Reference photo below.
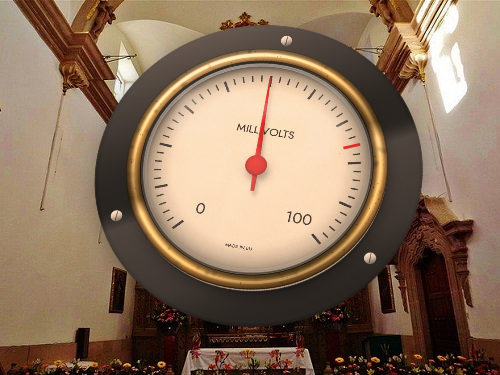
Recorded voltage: **50** mV
